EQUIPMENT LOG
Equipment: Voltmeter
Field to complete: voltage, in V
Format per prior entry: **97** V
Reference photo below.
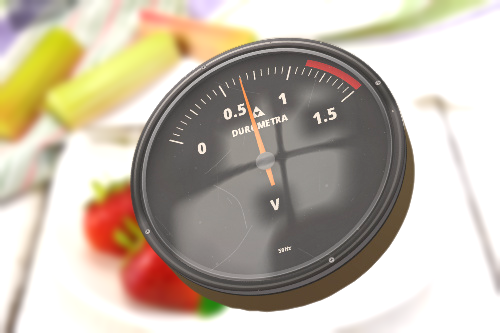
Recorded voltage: **0.65** V
